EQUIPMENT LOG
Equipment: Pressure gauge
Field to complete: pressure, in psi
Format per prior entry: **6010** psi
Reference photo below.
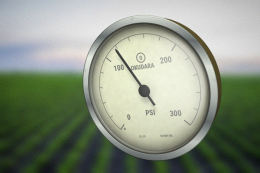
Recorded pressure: **120** psi
